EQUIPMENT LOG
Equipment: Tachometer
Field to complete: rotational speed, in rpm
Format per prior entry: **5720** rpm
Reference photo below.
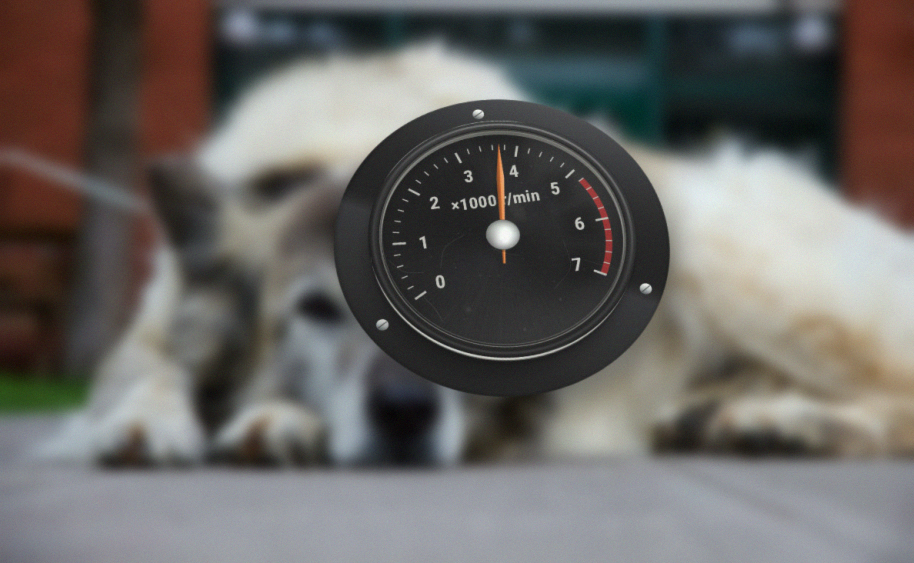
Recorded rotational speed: **3700** rpm
